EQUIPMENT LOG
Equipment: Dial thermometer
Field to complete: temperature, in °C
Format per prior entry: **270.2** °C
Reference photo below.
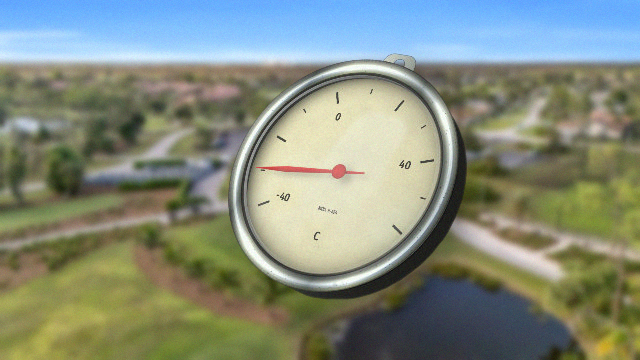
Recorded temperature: **-30** °C
